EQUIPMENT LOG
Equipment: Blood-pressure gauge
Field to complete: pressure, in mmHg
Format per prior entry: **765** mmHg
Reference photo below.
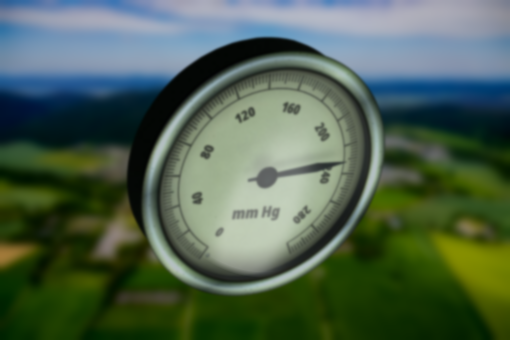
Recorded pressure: **230** mmHg
